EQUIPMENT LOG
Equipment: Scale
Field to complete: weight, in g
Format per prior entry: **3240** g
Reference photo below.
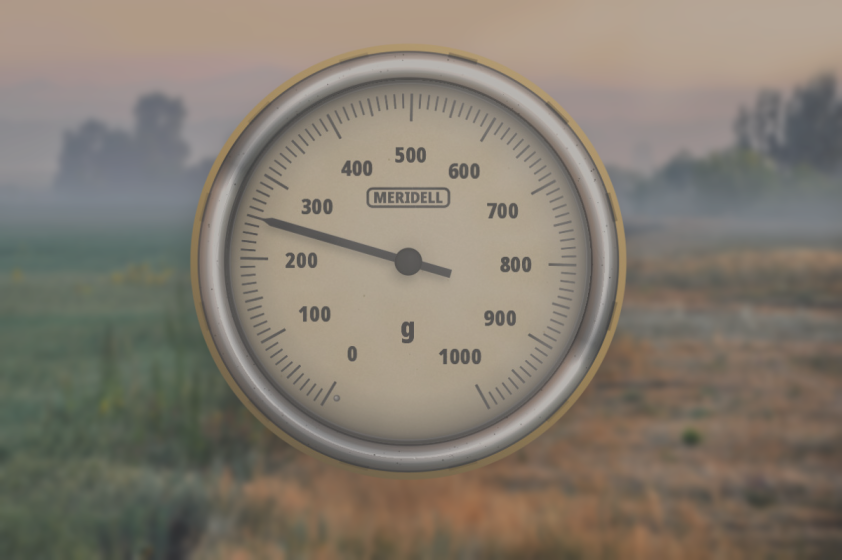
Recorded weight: **250** g
